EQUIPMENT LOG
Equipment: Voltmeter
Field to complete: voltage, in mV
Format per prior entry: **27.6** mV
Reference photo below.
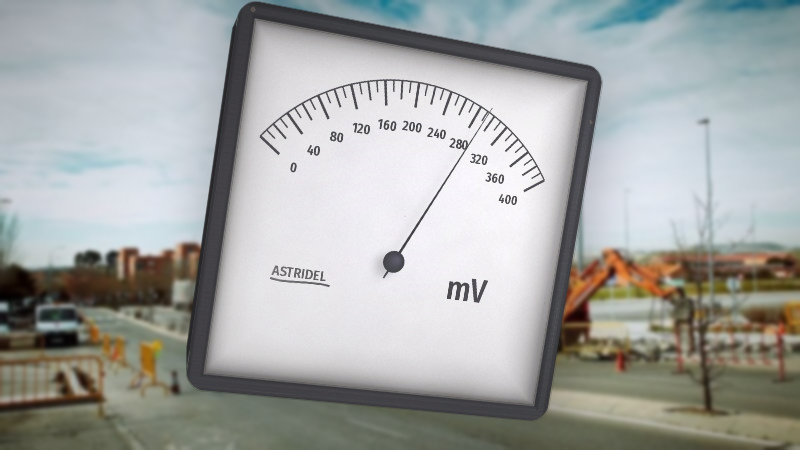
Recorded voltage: **290** mV
